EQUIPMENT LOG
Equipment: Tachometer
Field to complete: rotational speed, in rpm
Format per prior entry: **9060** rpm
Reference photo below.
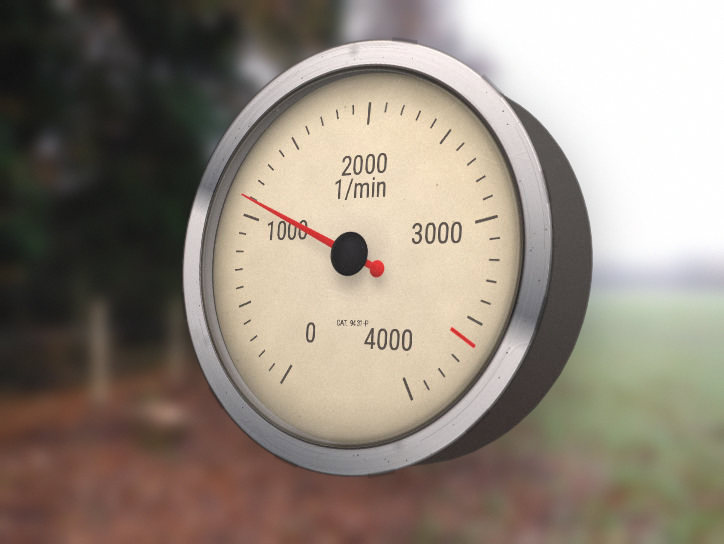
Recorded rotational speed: **1100** rpm
